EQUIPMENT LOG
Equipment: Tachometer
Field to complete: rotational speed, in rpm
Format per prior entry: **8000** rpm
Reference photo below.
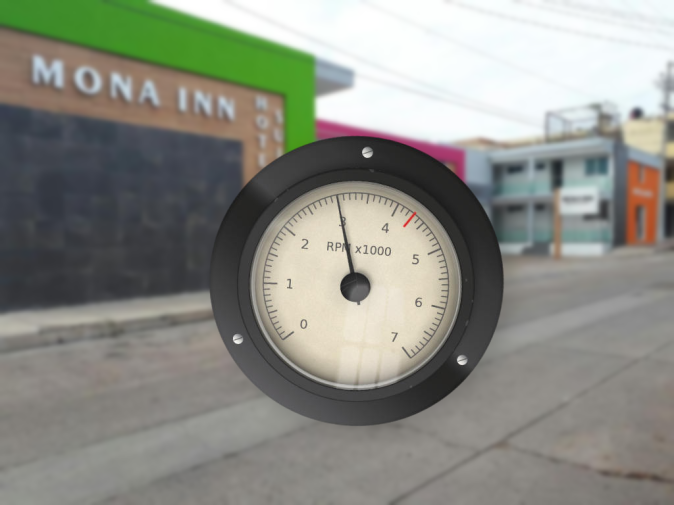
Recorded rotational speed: **3000** rpm
